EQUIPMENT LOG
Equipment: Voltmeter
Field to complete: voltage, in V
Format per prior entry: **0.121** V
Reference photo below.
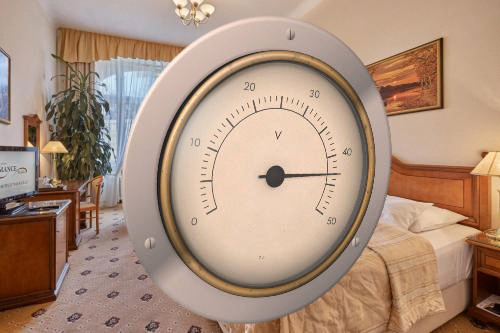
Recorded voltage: **43** V
